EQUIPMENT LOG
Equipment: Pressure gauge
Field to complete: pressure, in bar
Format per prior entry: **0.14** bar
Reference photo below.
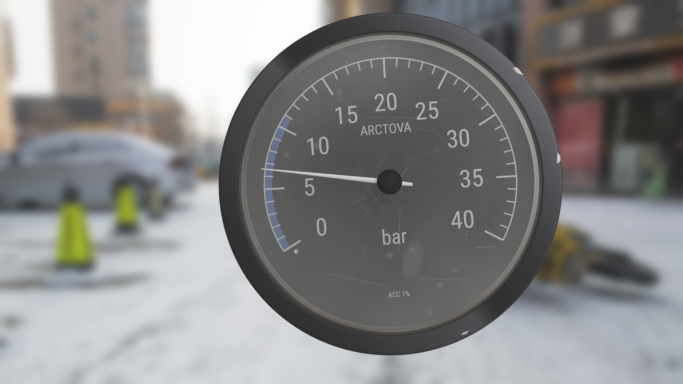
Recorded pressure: **6.5** bar
